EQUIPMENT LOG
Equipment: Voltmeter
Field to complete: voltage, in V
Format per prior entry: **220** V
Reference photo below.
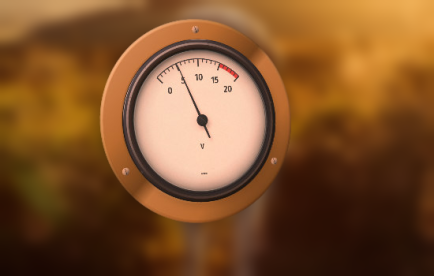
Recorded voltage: **5** V
